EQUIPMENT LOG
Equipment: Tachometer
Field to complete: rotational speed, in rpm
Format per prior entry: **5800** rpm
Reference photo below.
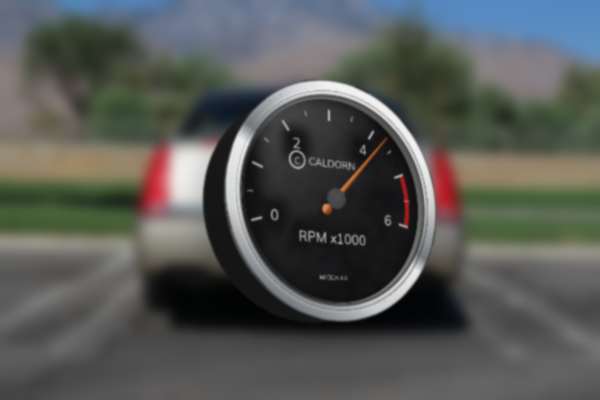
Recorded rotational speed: **4250** rpm
